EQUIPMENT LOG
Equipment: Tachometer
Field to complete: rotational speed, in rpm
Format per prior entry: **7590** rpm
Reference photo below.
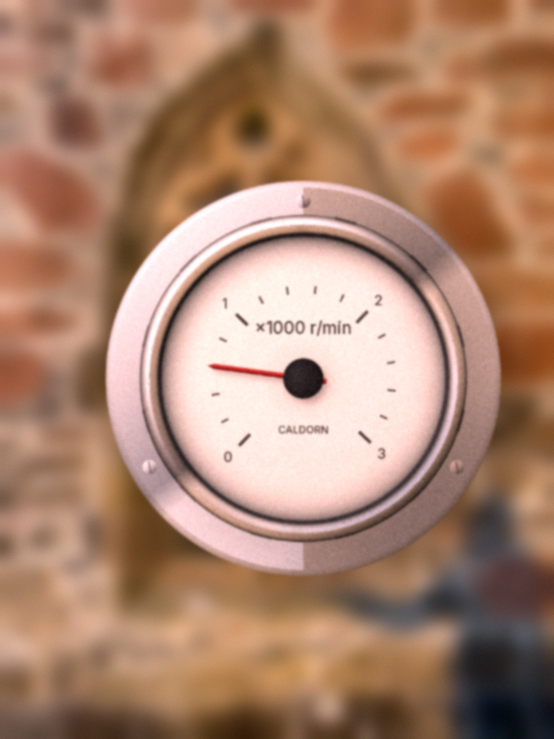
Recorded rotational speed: **600** rpm
